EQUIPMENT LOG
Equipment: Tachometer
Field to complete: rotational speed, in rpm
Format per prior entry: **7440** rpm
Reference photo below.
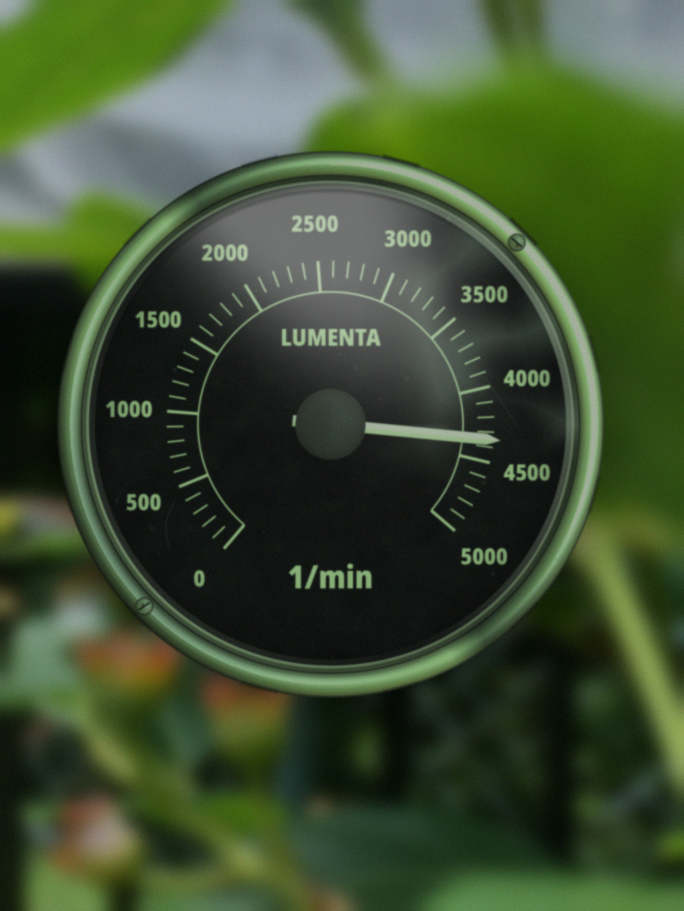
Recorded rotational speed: **4350** rpm
